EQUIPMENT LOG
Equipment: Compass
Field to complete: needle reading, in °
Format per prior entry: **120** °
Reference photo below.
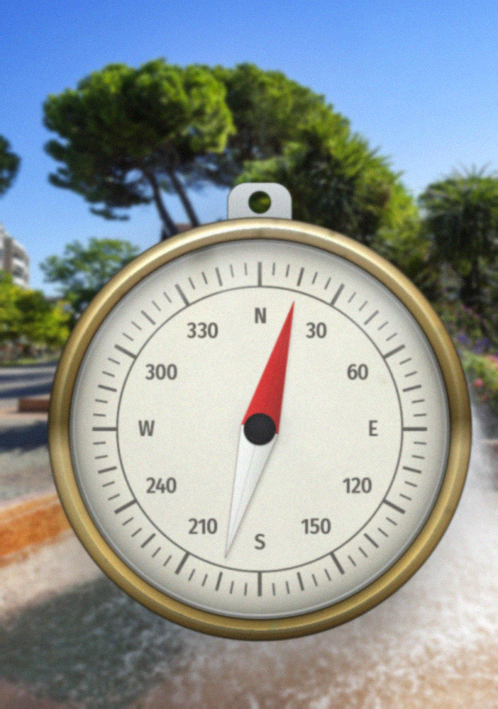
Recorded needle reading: **15** °
